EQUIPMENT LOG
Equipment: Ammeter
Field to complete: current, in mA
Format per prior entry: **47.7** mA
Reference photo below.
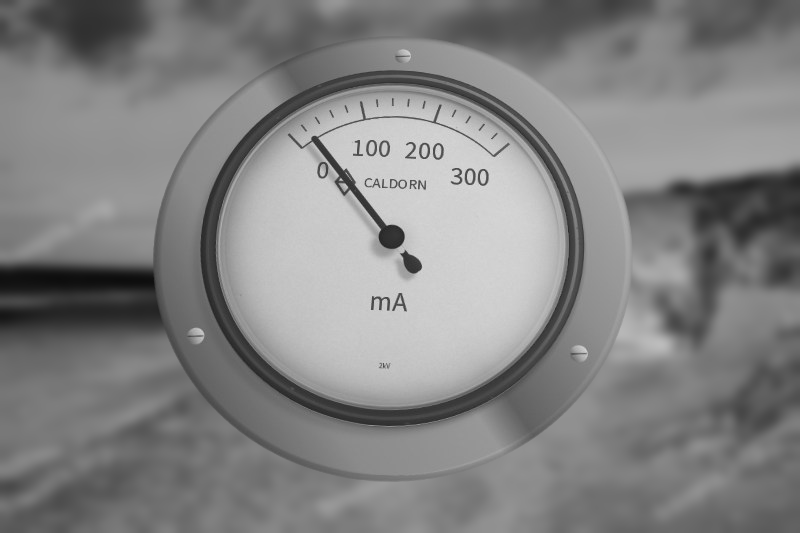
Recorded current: **20** mA
